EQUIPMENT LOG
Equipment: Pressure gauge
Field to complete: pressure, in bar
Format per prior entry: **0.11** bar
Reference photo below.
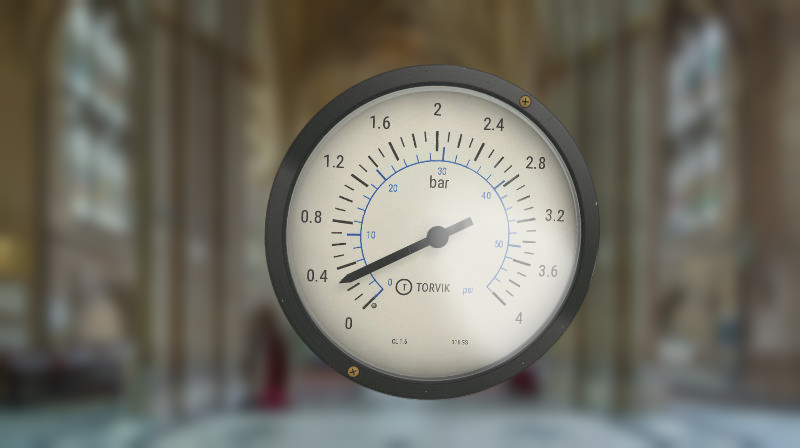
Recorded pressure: **0.3** bar
